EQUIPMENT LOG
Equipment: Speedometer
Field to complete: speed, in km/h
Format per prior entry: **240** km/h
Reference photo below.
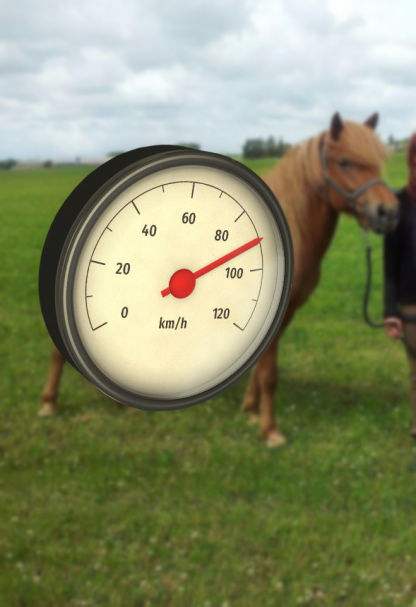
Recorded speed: **90** km/h
